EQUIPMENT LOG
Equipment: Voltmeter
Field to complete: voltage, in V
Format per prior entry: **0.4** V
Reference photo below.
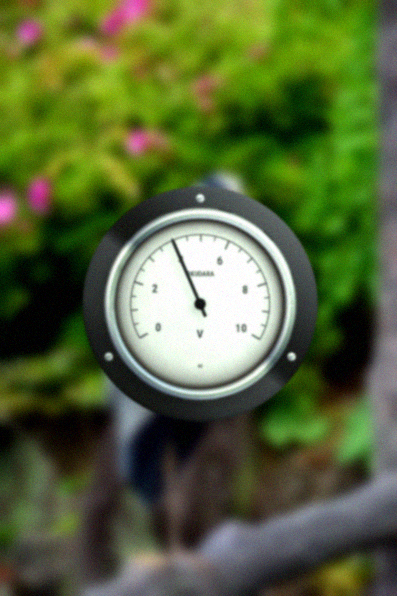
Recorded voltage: **4** V
